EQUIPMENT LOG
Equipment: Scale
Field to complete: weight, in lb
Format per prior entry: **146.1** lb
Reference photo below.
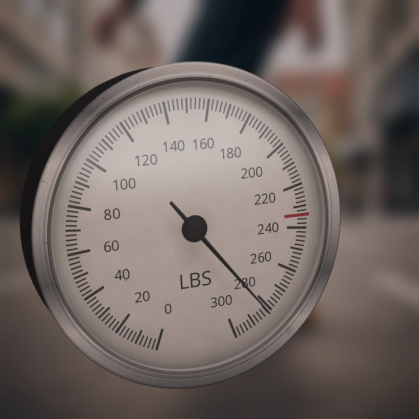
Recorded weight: **282** lb
